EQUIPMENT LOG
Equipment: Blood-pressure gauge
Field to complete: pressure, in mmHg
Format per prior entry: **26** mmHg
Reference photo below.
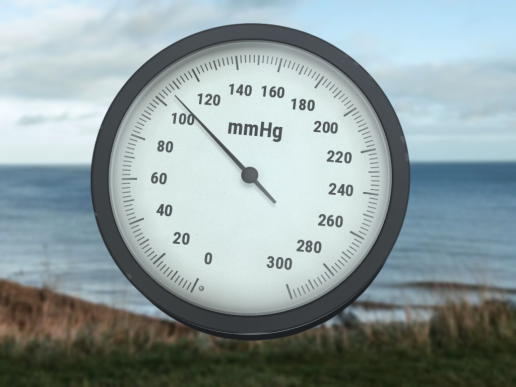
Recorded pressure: **106** mmHg
